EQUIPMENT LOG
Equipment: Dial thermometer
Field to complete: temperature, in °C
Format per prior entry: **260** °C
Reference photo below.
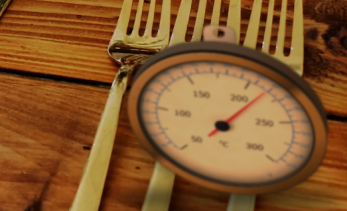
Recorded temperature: **212.5** °C
